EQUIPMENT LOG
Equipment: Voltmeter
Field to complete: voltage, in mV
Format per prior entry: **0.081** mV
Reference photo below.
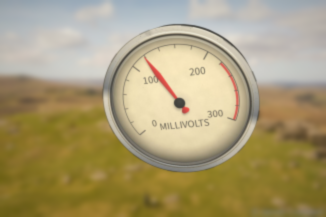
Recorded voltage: **120** mV
